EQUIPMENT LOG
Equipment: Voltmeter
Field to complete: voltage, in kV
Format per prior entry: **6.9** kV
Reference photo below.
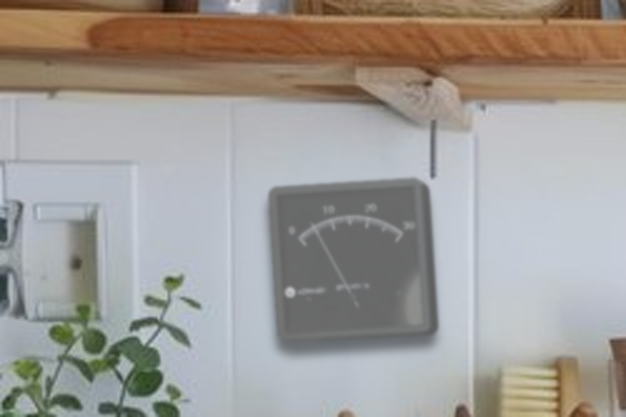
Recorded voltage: **5** kV
